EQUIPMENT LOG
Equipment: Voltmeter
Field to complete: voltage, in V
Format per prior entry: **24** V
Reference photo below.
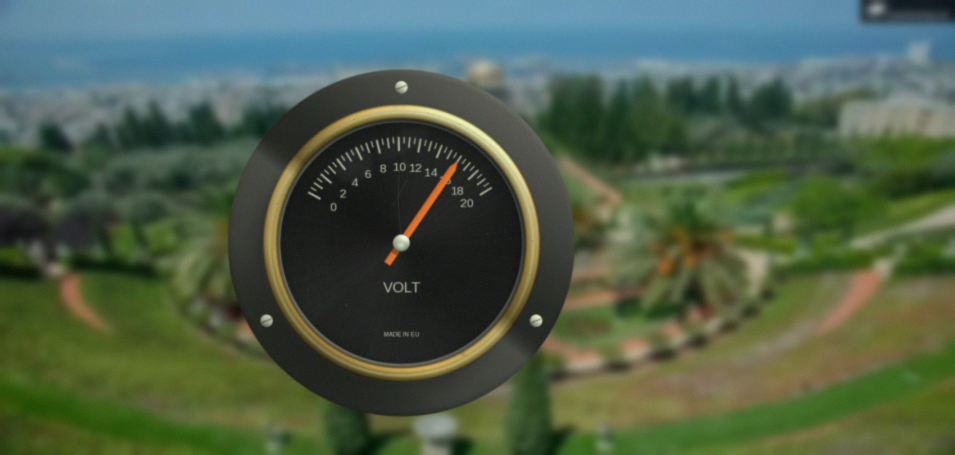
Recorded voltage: **16** V
